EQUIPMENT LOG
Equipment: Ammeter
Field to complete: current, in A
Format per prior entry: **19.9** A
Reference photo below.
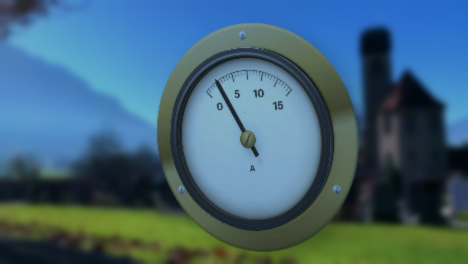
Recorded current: **2.5** A
